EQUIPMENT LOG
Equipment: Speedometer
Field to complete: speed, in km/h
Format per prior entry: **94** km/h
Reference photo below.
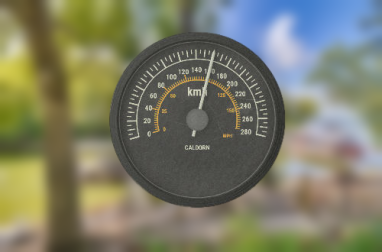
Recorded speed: **160** km/h
